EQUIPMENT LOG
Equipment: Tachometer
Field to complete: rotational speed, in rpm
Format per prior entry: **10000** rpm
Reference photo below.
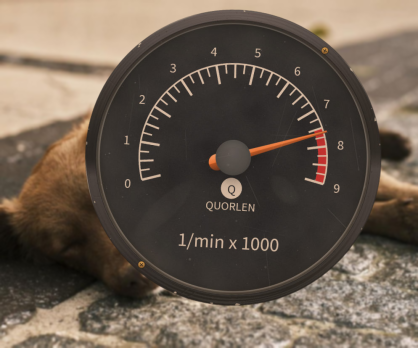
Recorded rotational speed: **7625** rpm
